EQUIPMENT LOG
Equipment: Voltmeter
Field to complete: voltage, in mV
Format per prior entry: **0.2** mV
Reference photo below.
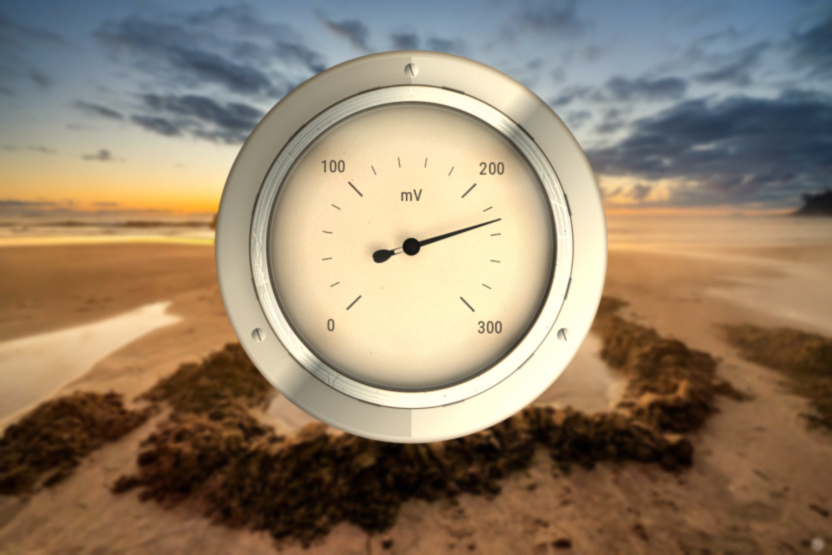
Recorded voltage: **230** mV
